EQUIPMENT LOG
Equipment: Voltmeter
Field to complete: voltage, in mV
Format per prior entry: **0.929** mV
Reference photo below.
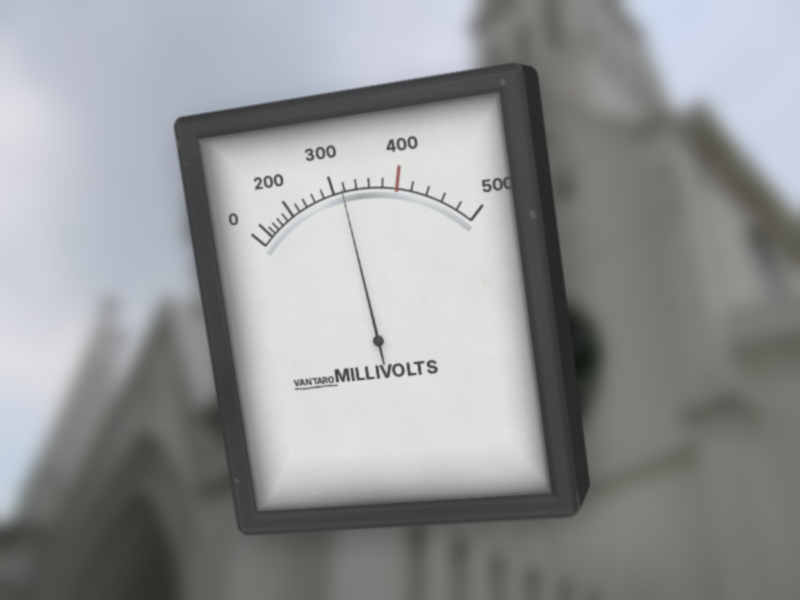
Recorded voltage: **320** mV
